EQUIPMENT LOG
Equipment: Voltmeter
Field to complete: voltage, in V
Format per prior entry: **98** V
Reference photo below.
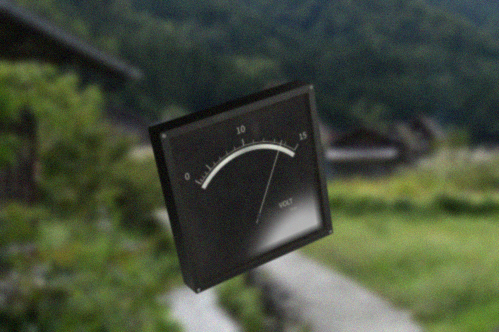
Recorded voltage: **13.5** V
